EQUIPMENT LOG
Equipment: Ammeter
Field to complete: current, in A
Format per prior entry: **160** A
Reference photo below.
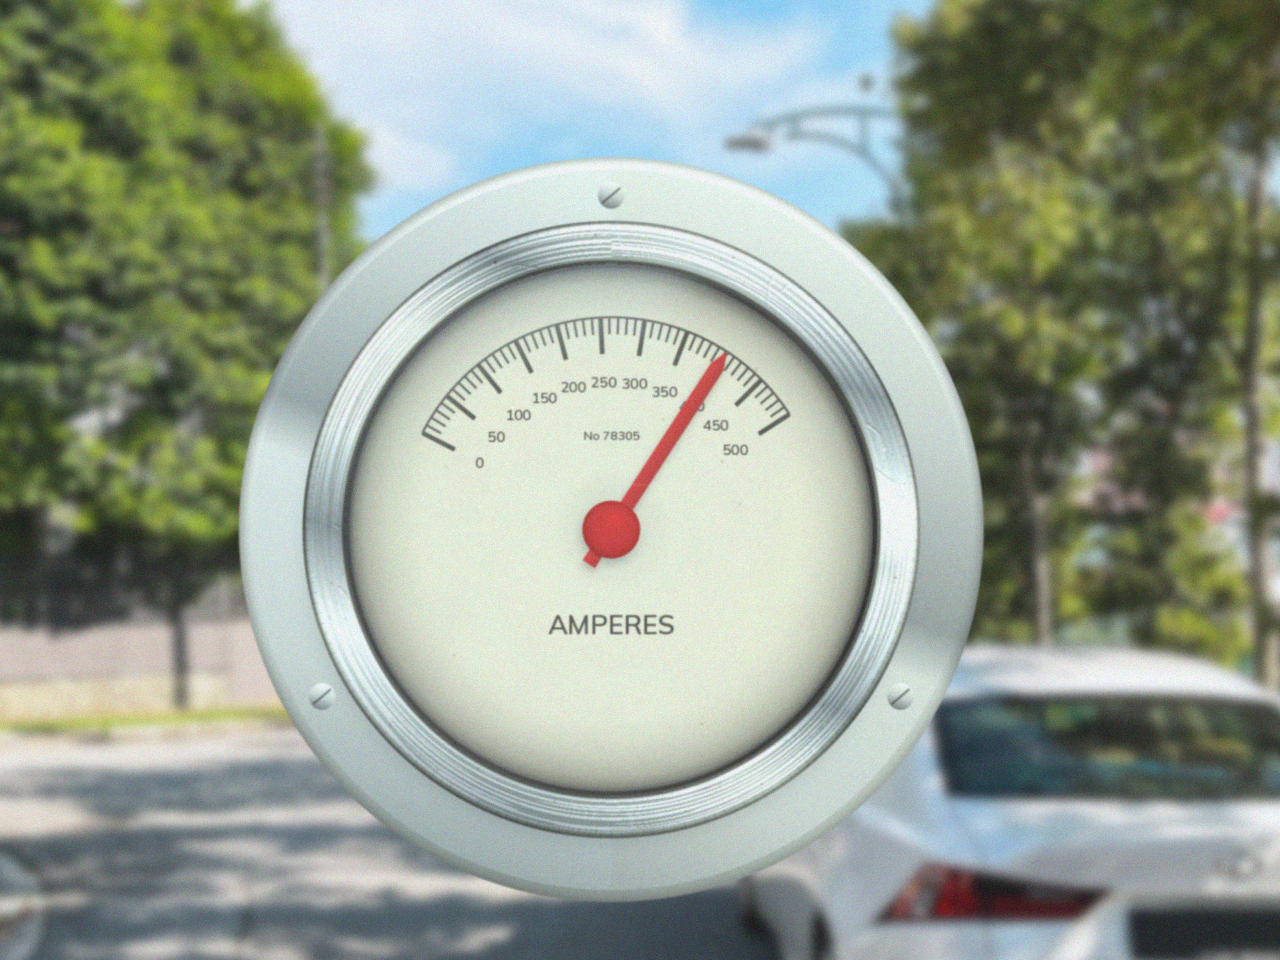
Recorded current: **400** A
